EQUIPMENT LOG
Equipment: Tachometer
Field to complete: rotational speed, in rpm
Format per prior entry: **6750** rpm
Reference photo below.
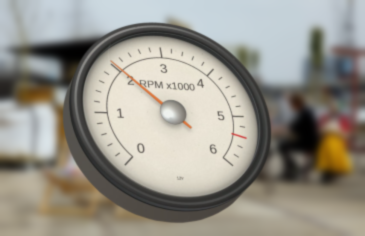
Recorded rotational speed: **2000** rpm
